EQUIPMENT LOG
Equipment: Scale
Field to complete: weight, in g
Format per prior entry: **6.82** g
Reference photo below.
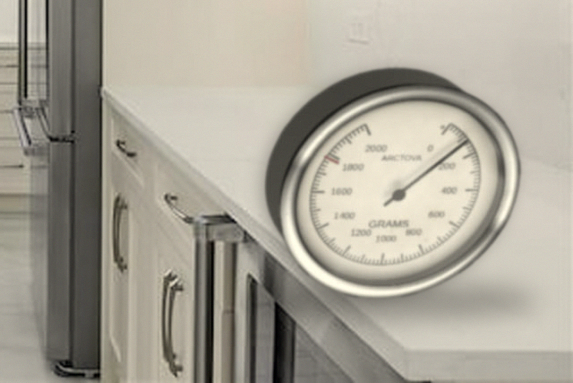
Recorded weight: **100** g
